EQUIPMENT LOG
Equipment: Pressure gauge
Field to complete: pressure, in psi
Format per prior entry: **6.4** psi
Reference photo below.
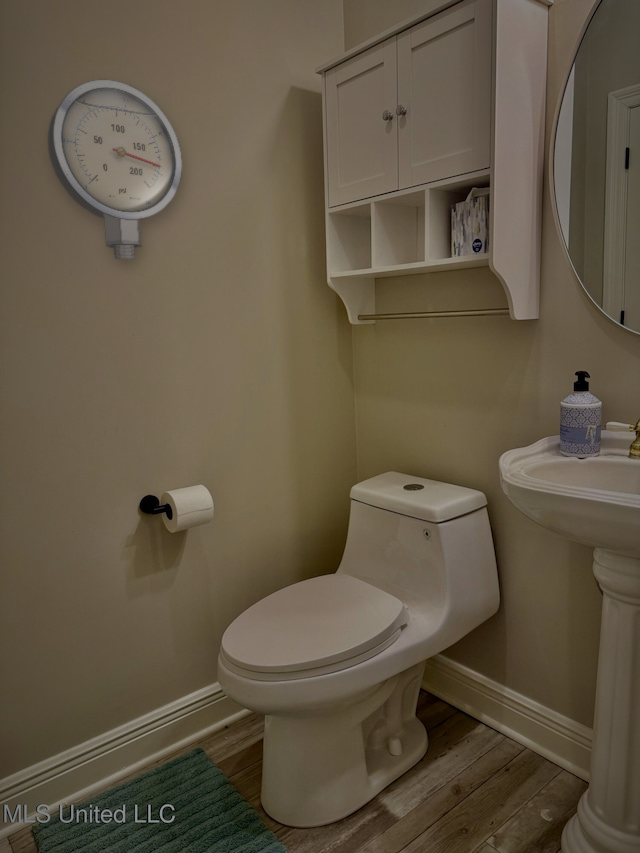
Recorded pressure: **175** psi
